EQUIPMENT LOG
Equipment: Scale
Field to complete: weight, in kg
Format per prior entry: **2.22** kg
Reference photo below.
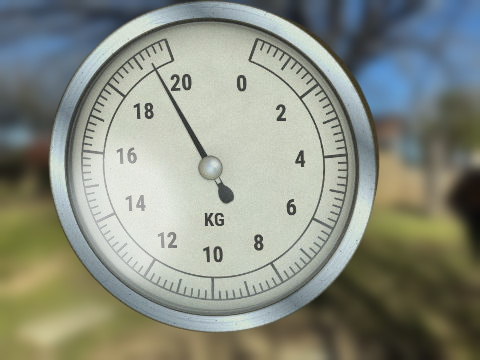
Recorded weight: **19.4** kg
